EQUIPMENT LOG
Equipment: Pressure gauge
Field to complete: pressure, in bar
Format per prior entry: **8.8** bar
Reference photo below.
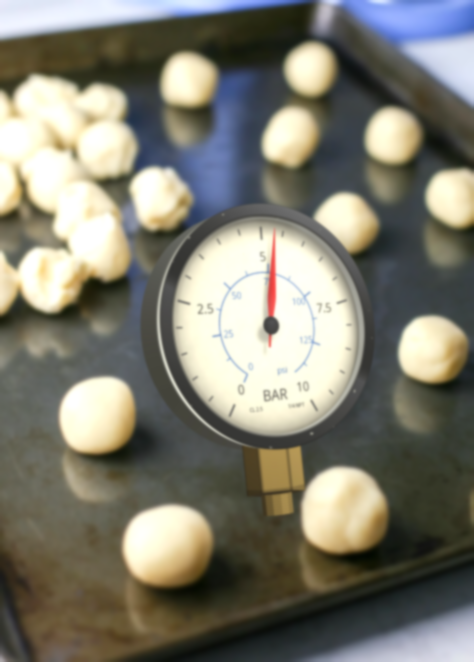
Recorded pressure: **5.25** bar
